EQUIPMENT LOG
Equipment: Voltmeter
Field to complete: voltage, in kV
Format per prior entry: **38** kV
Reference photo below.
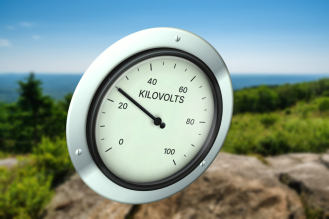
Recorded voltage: **25** kV
